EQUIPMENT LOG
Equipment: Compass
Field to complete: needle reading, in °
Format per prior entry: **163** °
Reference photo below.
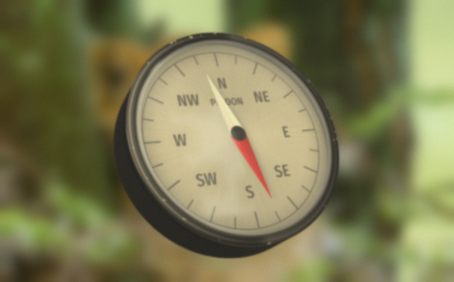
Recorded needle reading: **165** °
